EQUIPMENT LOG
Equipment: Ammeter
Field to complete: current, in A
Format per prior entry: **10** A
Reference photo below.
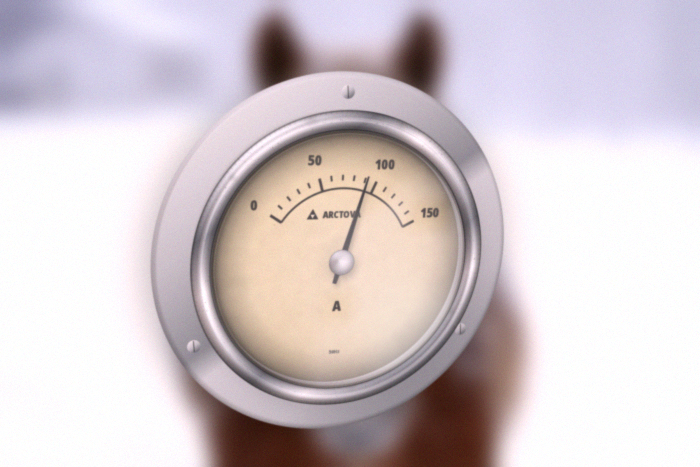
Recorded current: **90** A
